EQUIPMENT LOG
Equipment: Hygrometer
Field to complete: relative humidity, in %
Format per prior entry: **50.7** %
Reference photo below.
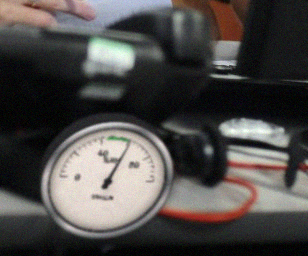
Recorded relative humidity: **60** %
